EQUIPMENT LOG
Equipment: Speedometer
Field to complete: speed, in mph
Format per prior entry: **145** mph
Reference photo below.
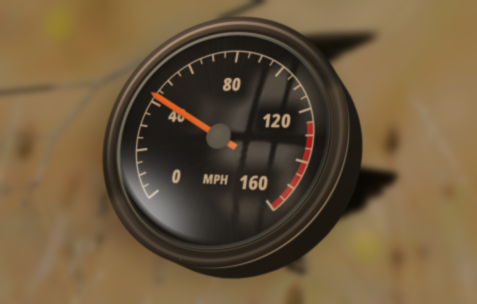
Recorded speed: **42.5** mph
